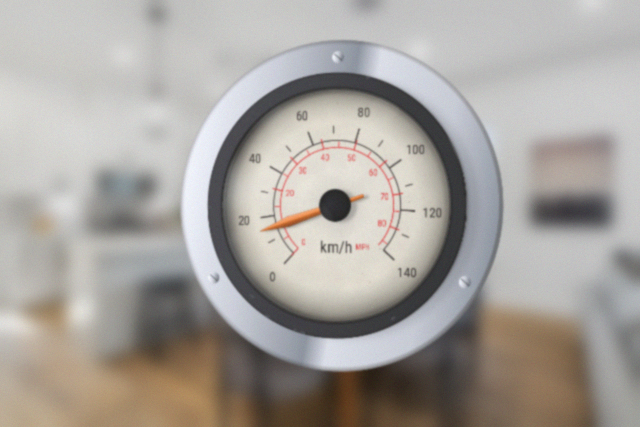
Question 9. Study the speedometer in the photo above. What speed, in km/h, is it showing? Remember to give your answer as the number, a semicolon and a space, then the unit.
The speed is 15; km/h
